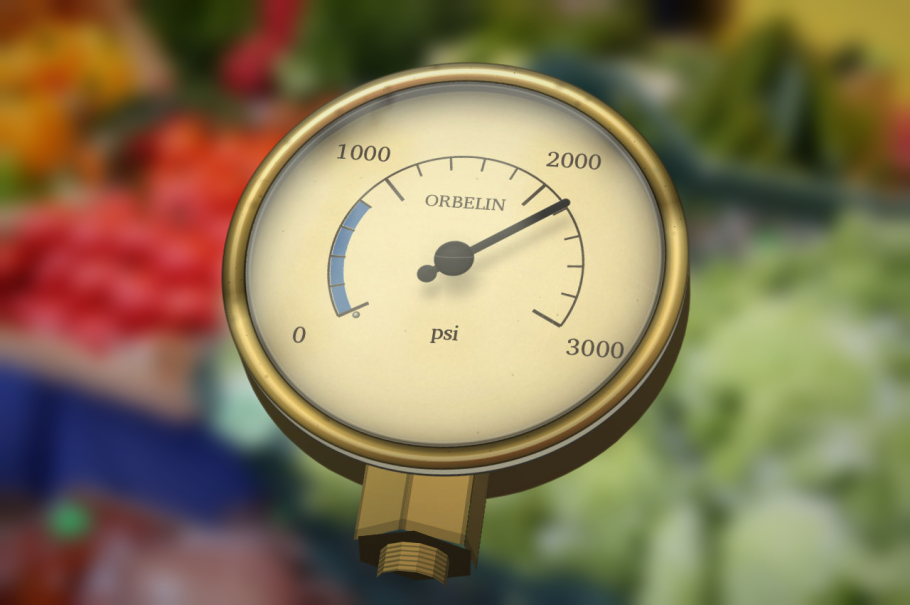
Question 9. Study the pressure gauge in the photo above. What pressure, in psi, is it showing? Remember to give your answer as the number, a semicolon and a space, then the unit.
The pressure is 2200; psi
